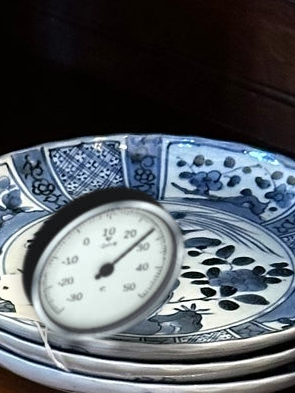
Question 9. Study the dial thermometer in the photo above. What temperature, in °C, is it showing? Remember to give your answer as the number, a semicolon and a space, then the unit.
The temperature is 25; °C
